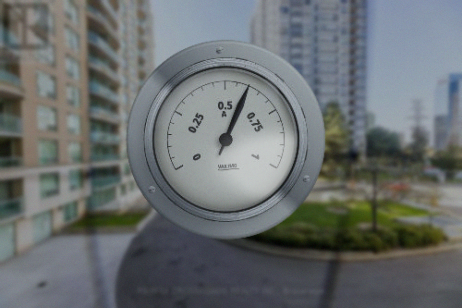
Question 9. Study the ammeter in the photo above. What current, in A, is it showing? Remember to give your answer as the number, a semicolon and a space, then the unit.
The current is 0.6; A
